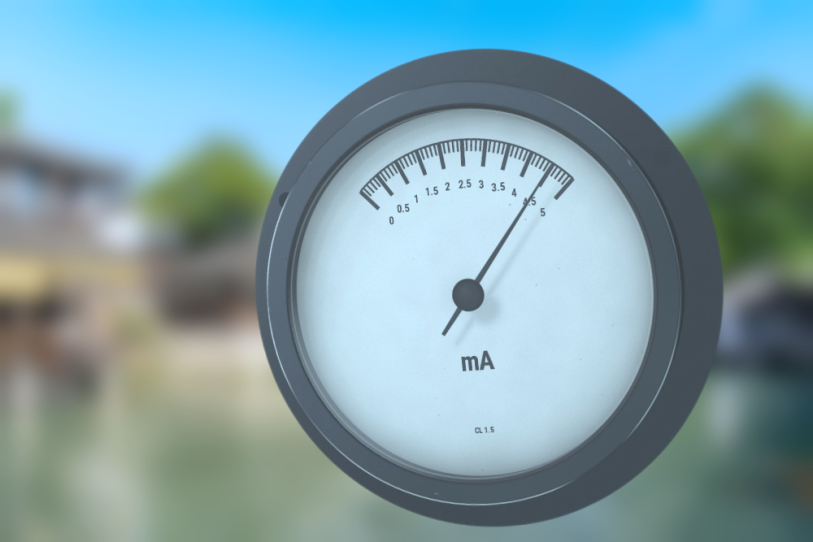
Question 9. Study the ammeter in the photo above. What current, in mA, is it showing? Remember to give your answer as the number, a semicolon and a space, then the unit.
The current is 4.5; mA
